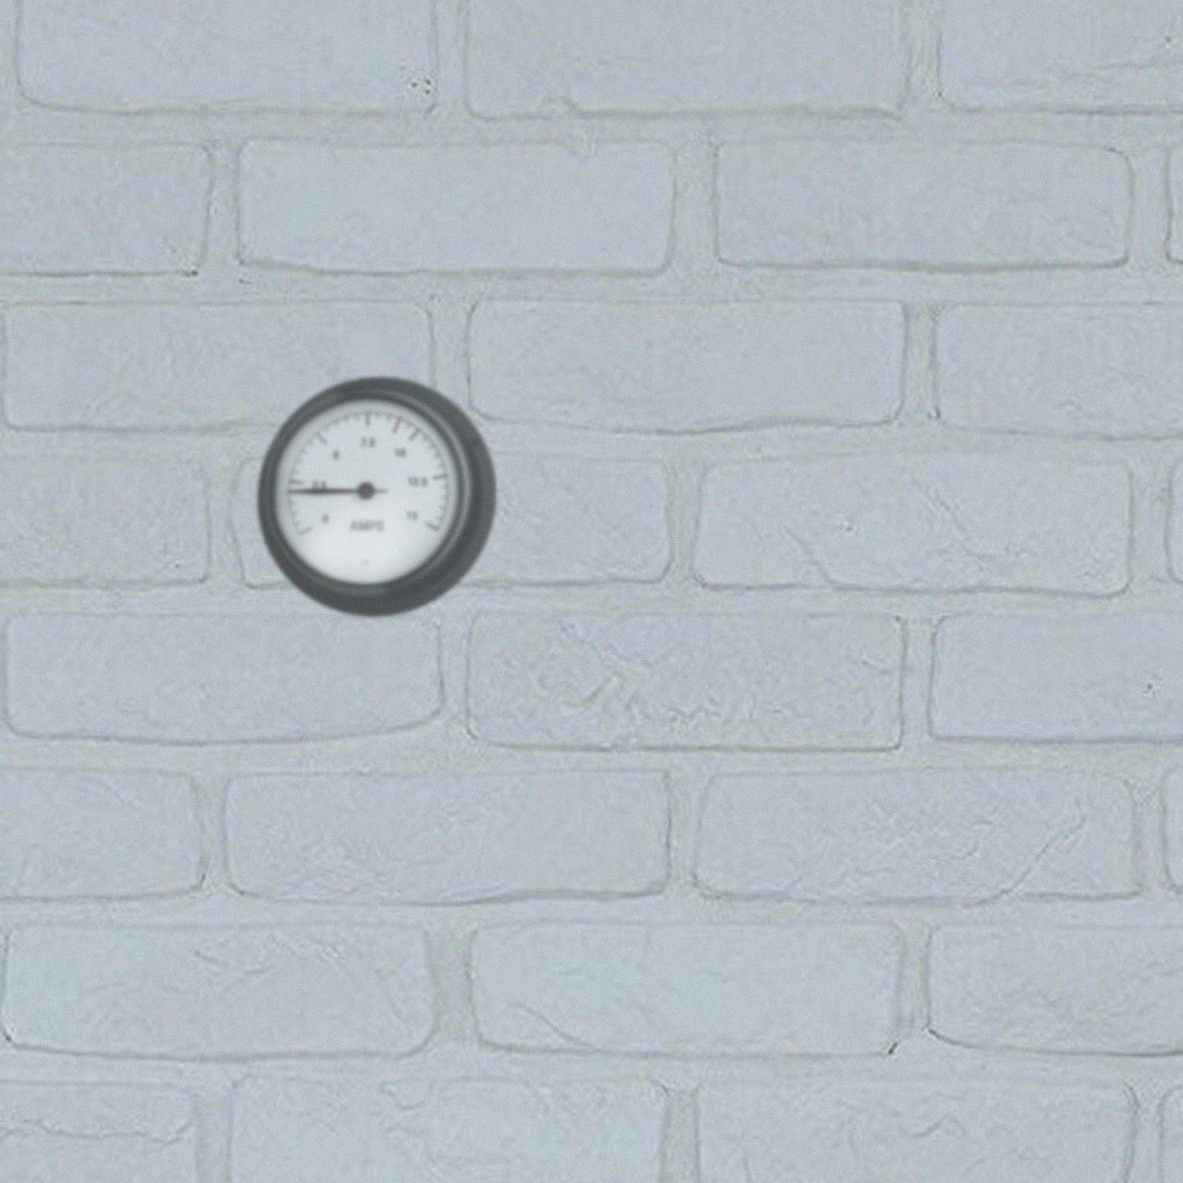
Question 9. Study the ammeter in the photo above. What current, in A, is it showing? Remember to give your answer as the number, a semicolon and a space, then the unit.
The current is 2; A
